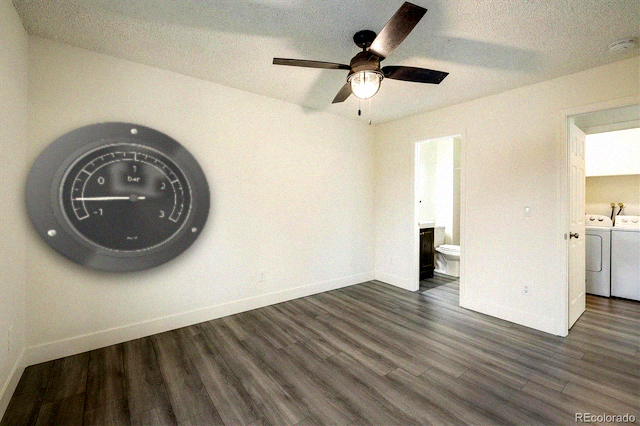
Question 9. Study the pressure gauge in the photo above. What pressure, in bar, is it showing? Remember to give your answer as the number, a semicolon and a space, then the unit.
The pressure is -0.6; bar
